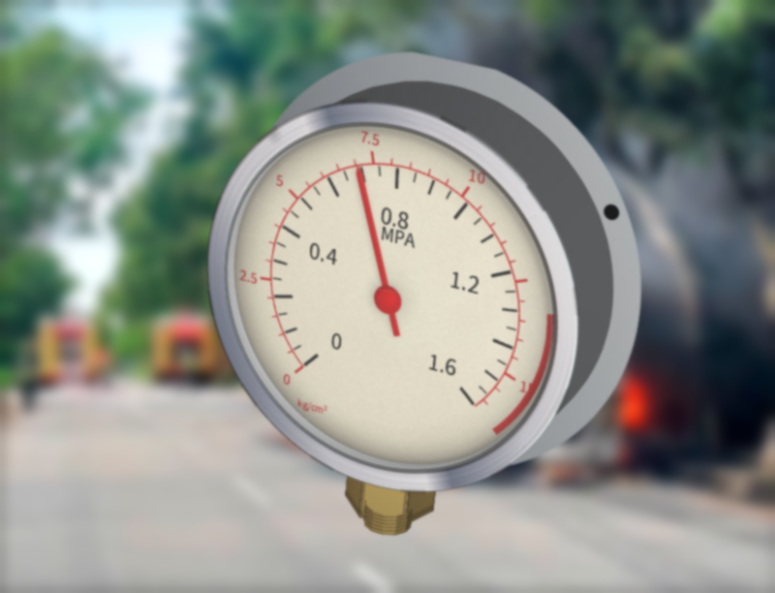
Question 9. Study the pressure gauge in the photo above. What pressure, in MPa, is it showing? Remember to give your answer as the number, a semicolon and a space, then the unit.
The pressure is 0.7; MPa
